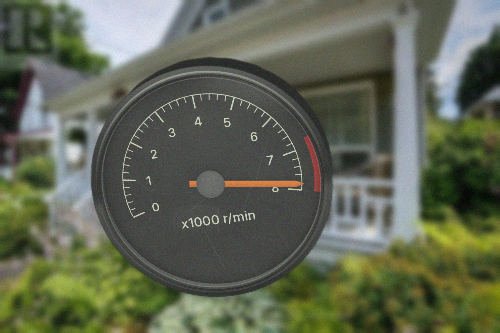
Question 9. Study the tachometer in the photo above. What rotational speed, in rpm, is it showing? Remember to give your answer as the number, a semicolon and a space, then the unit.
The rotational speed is 7800; rpm
